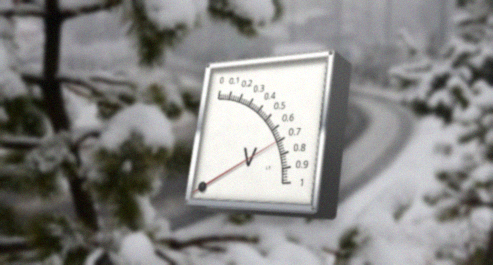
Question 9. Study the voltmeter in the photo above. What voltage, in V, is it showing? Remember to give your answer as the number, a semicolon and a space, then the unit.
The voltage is 0.7; V
